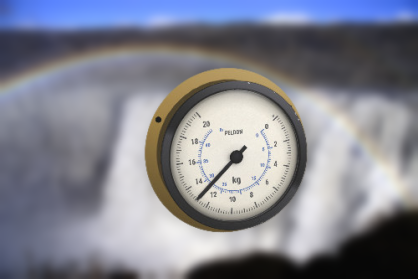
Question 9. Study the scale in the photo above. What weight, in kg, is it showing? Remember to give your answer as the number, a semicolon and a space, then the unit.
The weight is 13; kg
